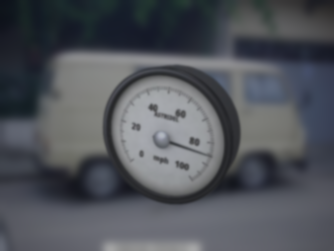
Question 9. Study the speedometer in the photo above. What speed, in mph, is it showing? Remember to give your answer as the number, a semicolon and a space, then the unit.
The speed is 85; mph
